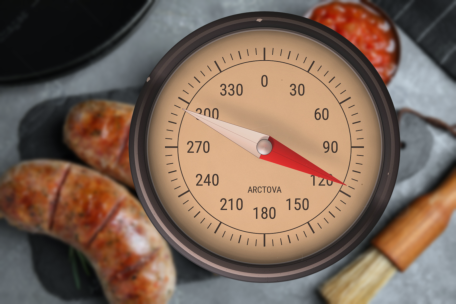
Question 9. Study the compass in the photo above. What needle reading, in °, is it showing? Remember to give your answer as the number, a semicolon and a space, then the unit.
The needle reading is 115; °
